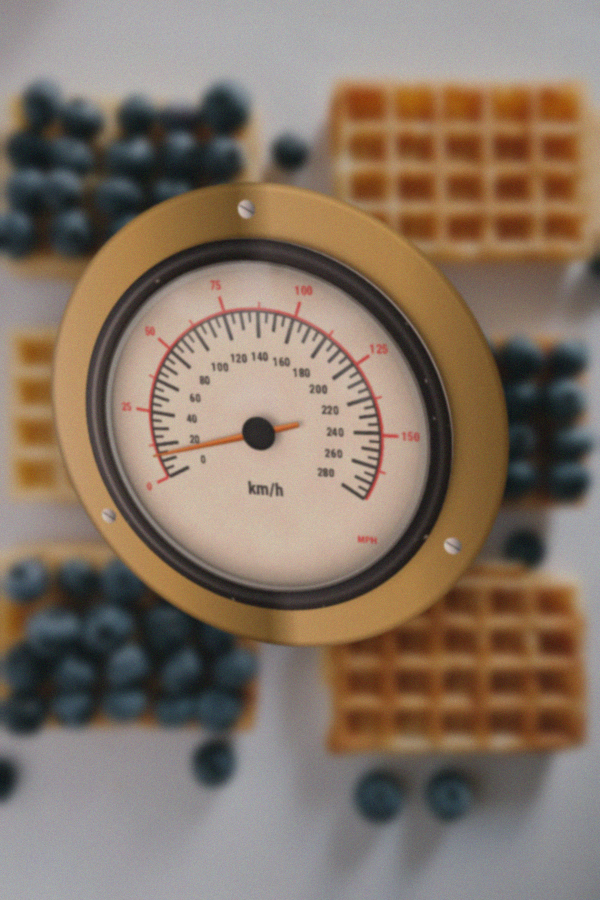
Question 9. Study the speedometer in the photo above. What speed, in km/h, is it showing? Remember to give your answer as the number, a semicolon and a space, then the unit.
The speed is 15; km/h
